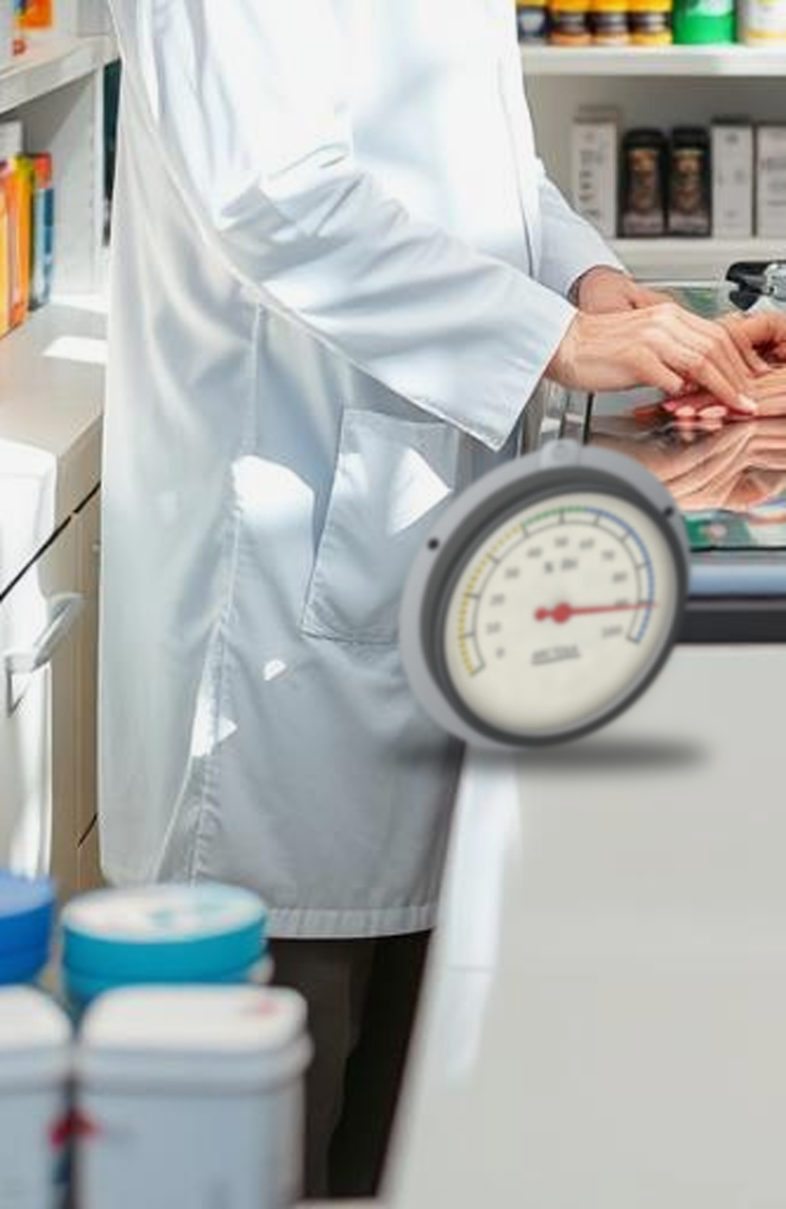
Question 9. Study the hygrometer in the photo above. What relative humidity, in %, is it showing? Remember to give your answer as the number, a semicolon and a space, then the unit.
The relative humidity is 90; %
